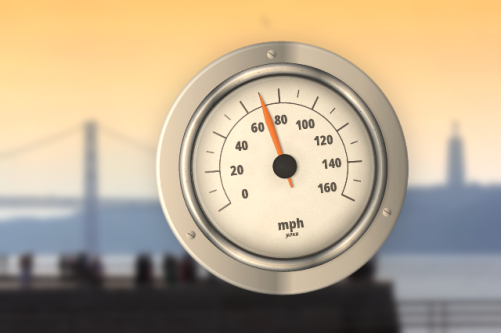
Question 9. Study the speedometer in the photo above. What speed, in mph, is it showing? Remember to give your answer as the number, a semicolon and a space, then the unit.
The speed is 70; mph
